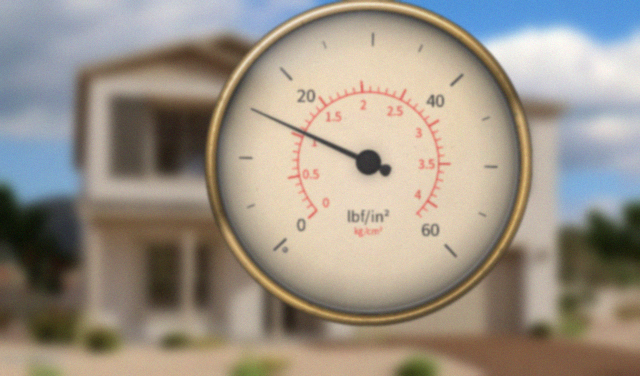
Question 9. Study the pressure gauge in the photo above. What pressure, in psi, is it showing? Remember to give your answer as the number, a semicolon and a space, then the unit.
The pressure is 15; psi
